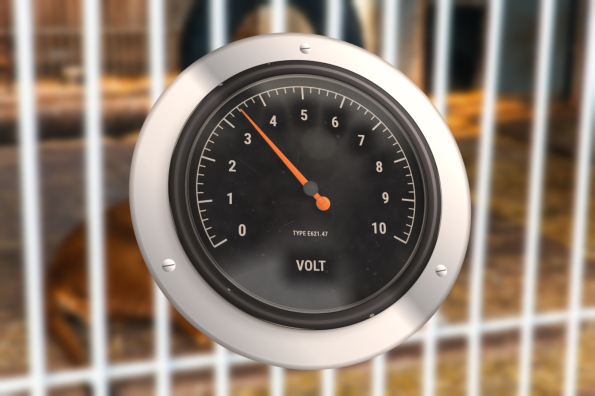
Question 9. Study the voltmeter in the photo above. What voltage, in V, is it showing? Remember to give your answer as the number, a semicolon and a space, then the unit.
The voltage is 3.4; V
